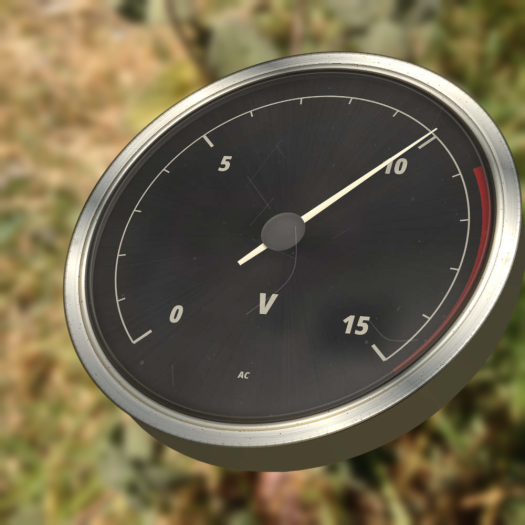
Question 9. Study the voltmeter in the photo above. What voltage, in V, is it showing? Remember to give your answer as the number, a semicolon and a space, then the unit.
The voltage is 10; V
